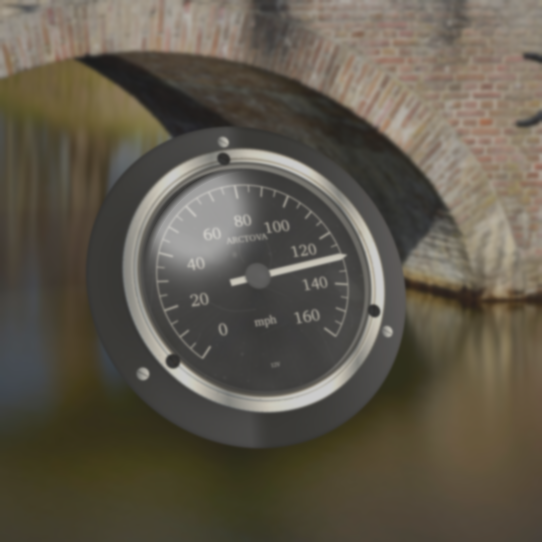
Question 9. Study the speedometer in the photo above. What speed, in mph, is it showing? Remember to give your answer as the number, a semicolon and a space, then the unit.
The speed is 130; mph
